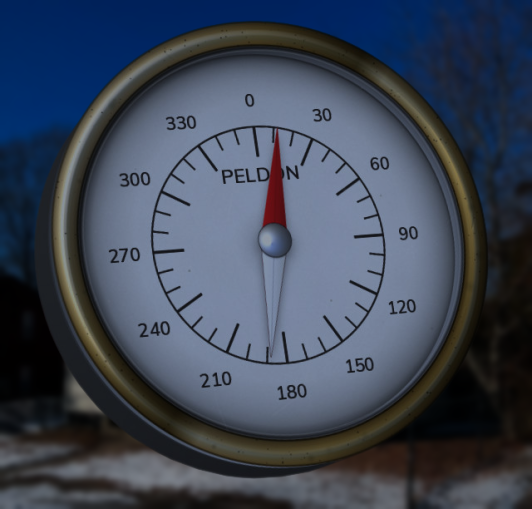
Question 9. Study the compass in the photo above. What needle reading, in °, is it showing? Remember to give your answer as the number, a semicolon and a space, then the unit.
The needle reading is 10; °
